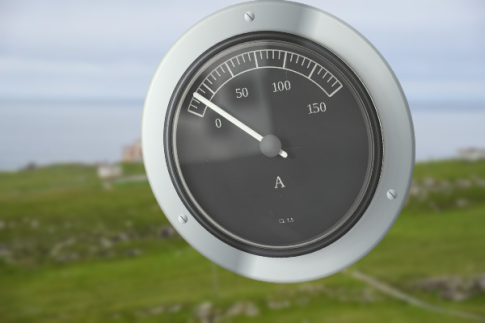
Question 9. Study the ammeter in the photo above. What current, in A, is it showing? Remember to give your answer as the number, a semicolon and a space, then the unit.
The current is 15; A
